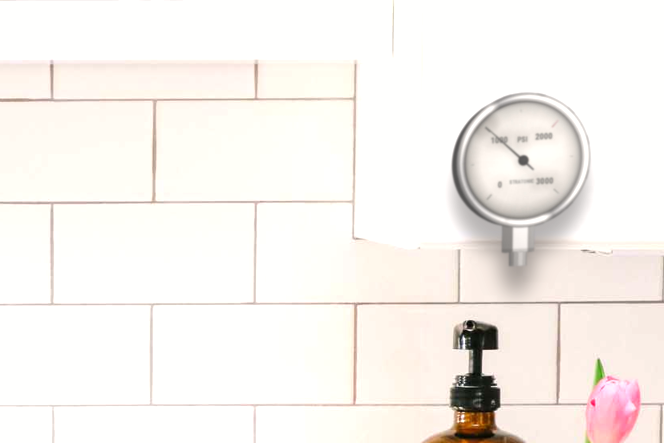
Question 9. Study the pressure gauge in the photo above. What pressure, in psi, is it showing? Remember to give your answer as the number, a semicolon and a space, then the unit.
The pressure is 1000; psi
